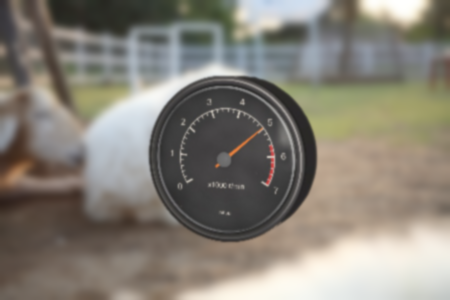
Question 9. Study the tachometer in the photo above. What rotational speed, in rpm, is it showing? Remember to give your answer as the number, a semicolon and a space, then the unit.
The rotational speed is 5000; rpm
